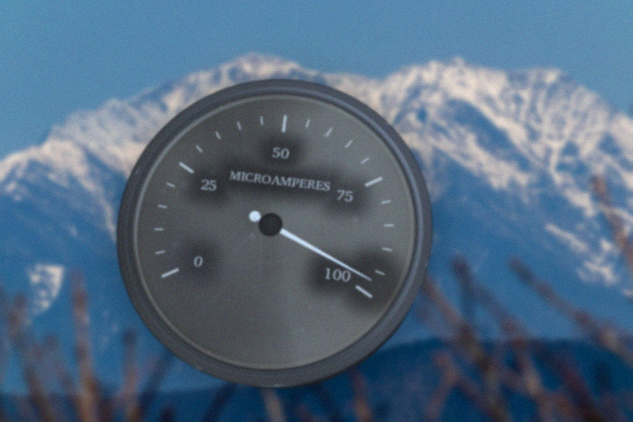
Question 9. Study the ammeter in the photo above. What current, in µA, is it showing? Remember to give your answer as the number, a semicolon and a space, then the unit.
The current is 97.5; µA
